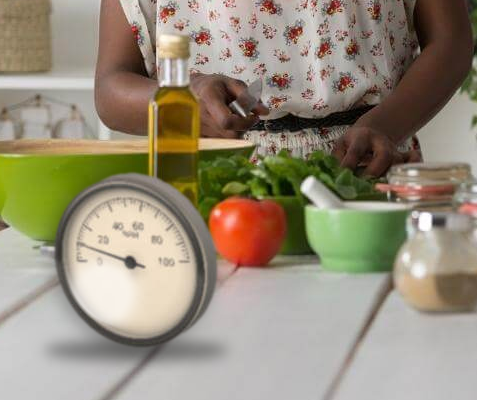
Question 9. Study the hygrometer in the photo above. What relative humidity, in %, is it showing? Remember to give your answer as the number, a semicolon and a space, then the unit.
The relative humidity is 10; %
